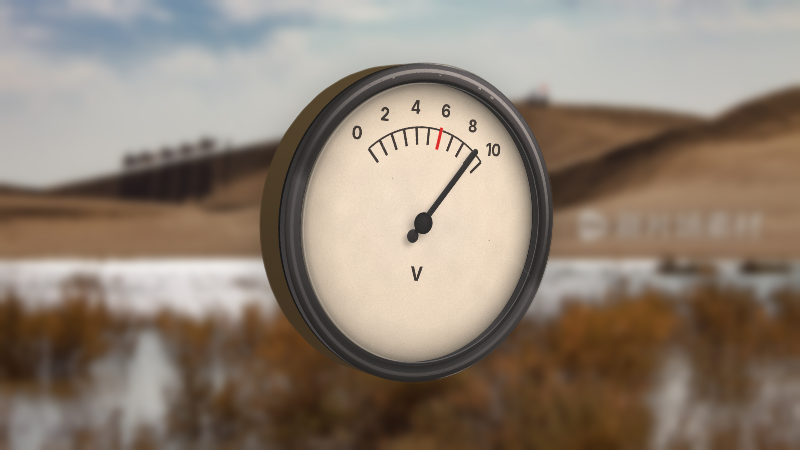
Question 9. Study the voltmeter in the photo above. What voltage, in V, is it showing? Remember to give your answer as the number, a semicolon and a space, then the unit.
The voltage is 9; V
